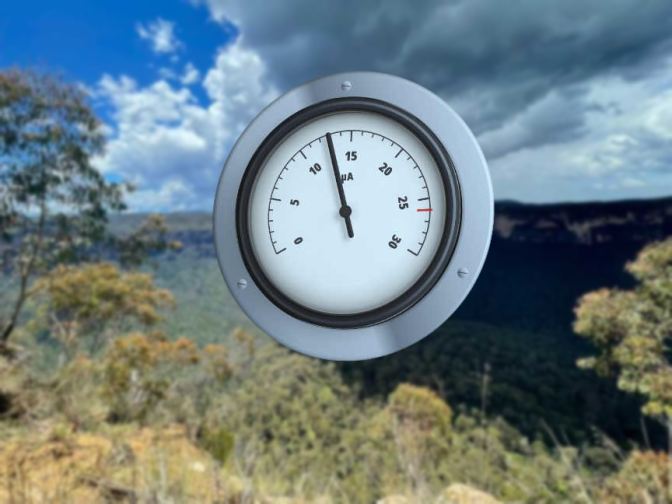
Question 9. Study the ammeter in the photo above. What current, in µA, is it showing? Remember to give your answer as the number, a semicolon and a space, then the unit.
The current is 13; µA
